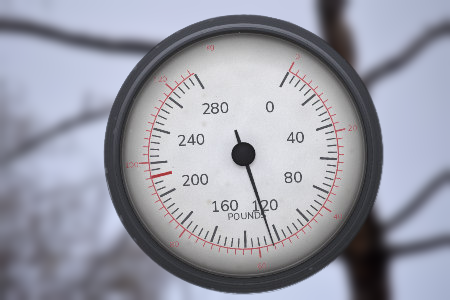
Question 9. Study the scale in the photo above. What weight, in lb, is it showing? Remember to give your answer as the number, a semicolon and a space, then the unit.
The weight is 124; lb
